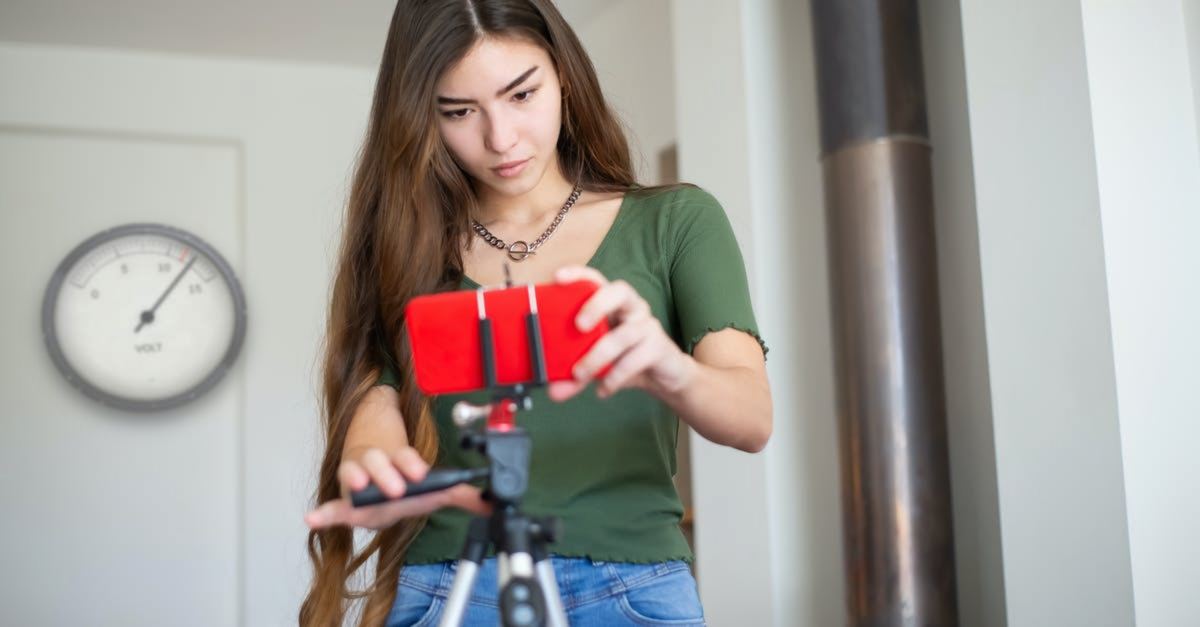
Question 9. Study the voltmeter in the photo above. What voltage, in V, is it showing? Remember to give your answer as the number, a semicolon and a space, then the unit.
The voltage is 12.5; V
